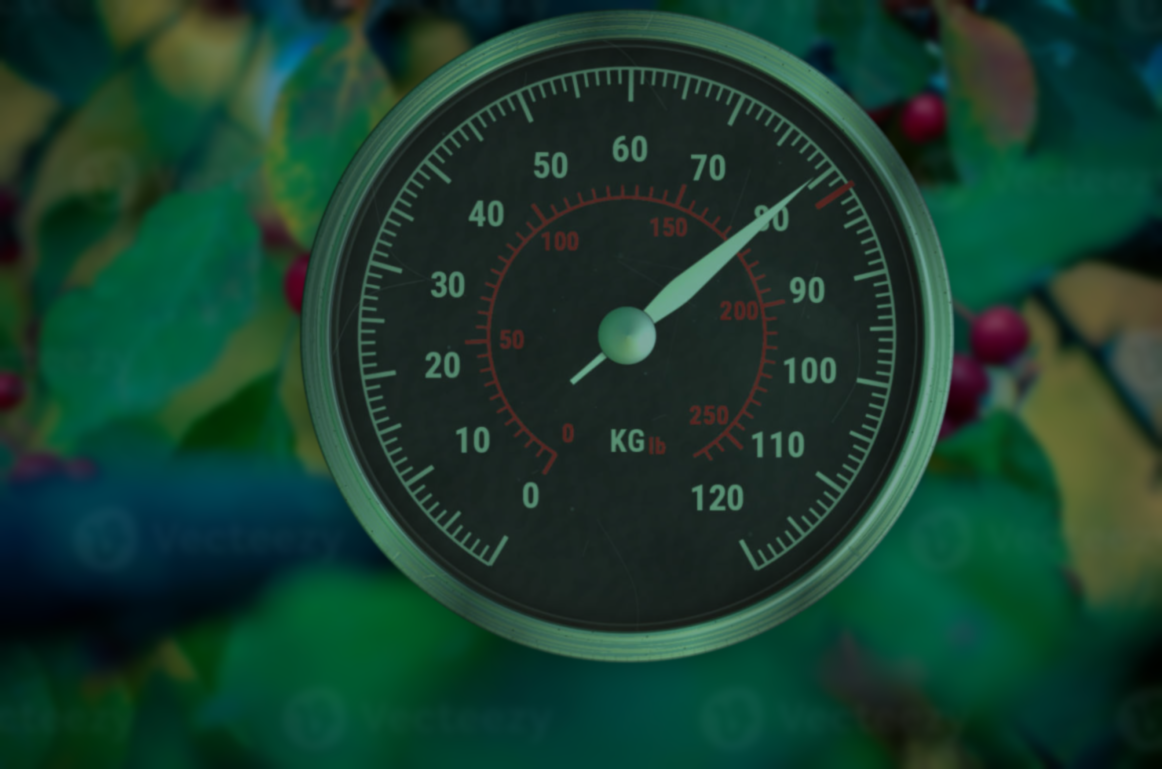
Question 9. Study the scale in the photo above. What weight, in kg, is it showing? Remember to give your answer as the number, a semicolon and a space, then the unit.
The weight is 79.5; kg
